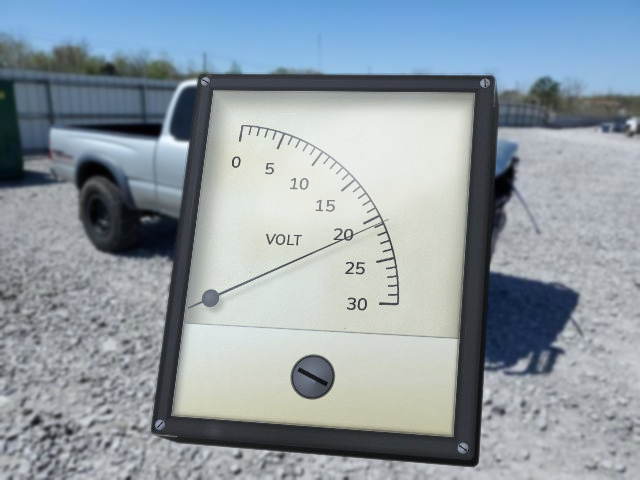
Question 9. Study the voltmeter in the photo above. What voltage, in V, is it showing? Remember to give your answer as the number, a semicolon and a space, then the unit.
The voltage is 21; V
